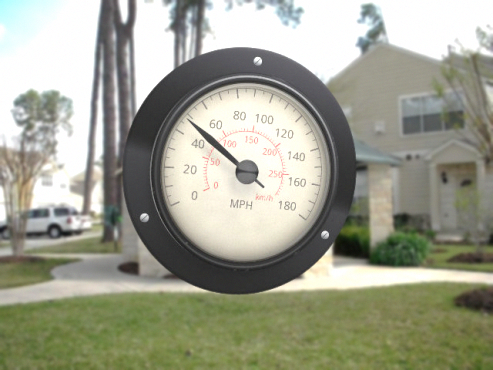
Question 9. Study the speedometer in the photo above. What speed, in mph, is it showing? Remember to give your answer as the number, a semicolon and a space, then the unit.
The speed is 47.5; mph
